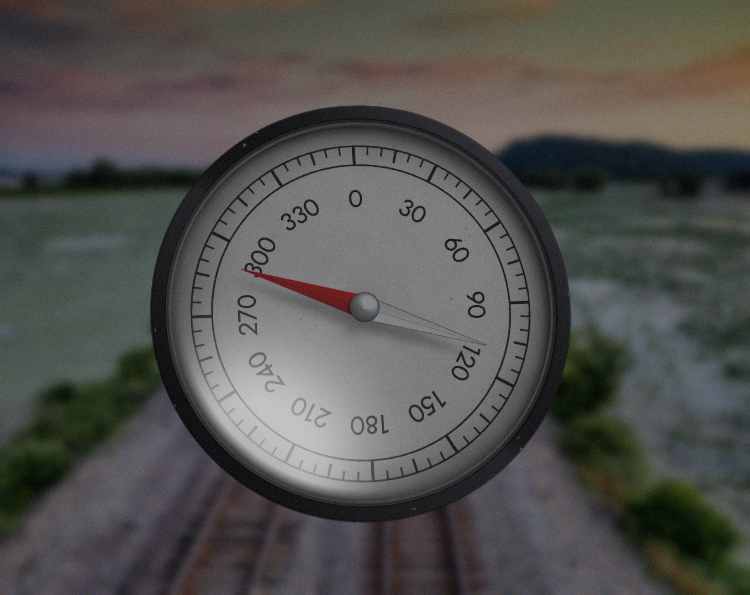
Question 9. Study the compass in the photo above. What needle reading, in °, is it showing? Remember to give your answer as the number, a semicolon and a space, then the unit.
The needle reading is 290; °
